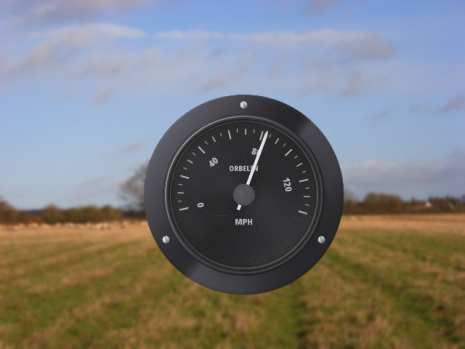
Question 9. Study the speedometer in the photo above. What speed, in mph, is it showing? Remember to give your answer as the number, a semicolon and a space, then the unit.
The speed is 82.5; mph
